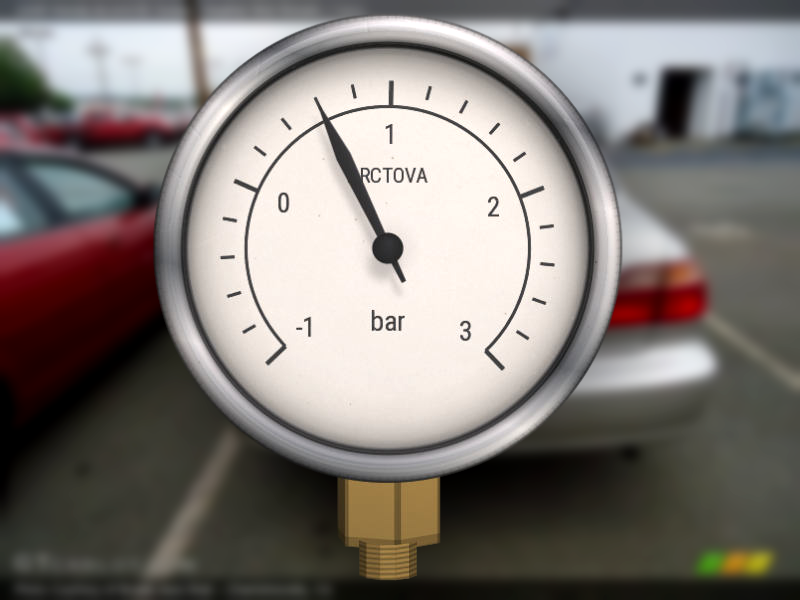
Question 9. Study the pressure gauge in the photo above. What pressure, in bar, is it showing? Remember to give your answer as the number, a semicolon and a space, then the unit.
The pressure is 0.6; bar
